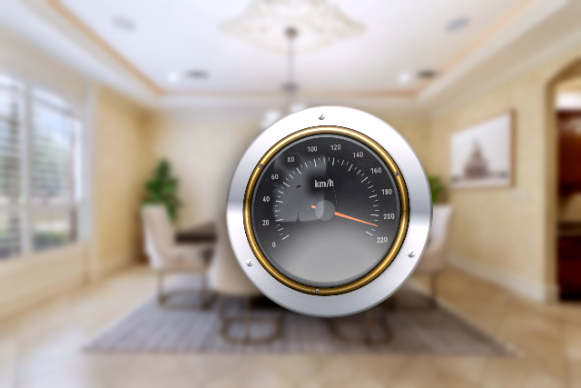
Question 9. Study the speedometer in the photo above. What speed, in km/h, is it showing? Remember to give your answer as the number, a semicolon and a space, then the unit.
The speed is 210; km/h
